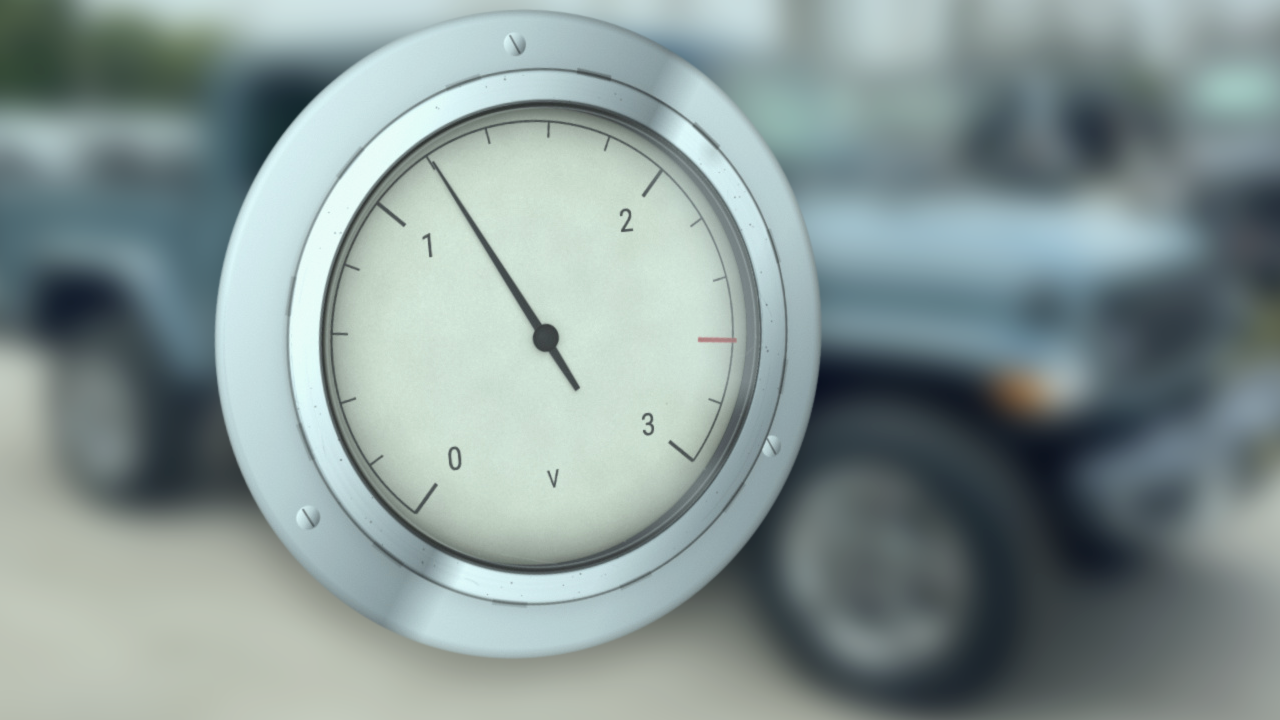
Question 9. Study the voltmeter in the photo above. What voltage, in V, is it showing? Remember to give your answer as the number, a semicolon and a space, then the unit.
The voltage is 1.2; V
